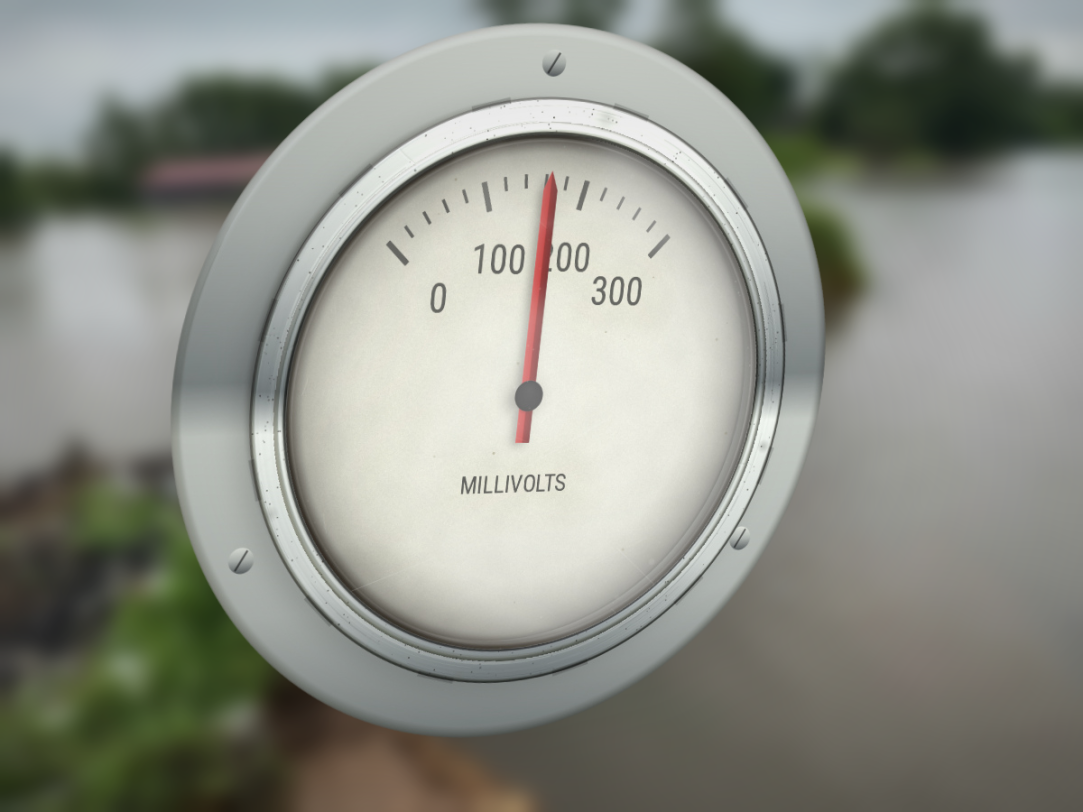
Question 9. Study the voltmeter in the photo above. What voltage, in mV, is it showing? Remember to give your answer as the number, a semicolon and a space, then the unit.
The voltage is 160; mV
